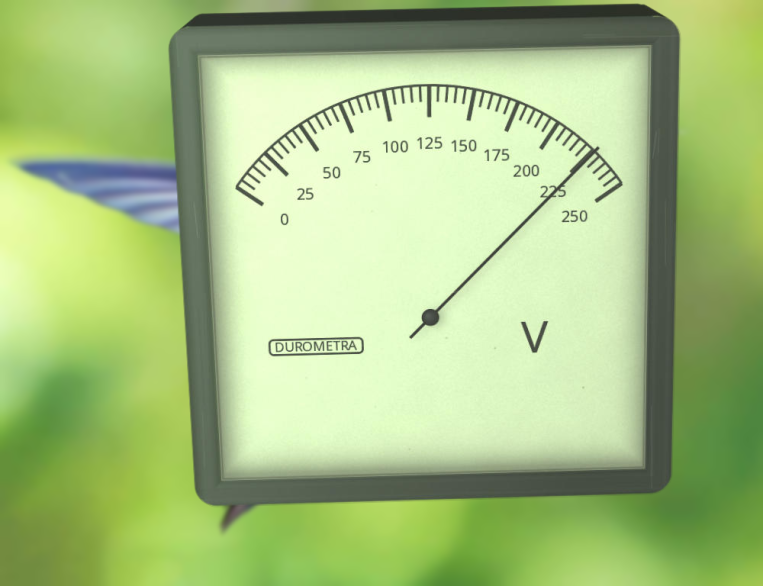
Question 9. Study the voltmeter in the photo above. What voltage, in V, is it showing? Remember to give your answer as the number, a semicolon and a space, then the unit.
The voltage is 225; V
